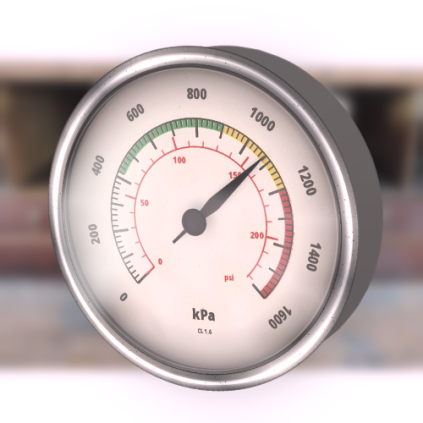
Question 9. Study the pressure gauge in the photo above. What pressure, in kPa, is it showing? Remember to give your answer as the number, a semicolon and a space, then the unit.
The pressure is 1080; kPa
